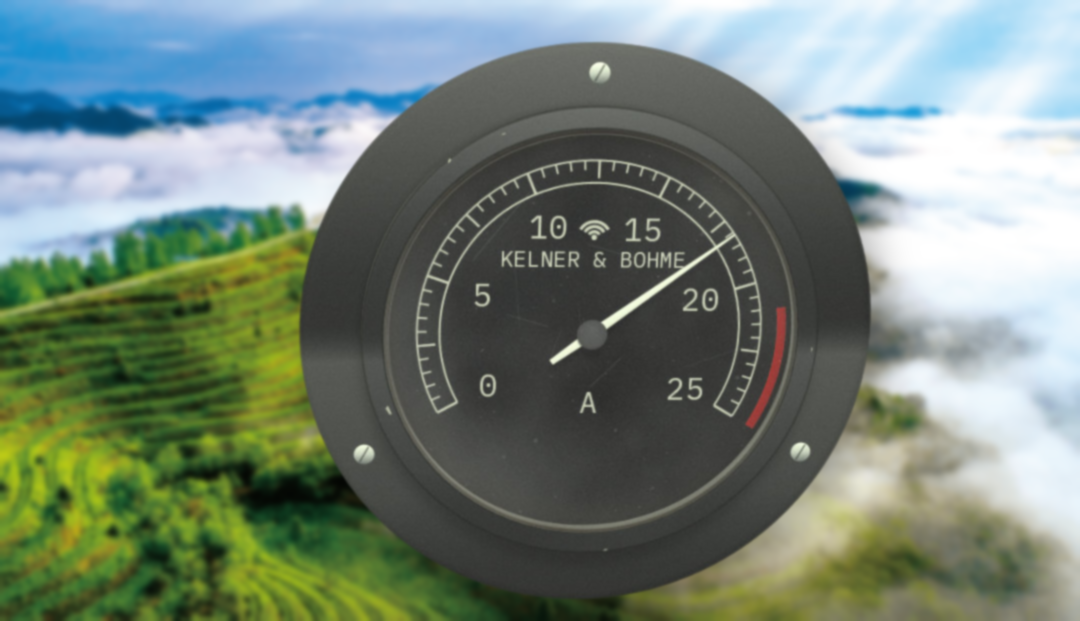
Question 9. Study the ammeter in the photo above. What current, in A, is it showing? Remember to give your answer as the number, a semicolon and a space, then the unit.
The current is 18; A
